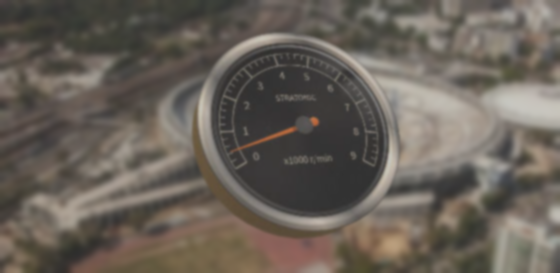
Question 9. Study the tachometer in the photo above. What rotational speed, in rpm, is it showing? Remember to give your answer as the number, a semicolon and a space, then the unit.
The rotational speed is 400; rpm
